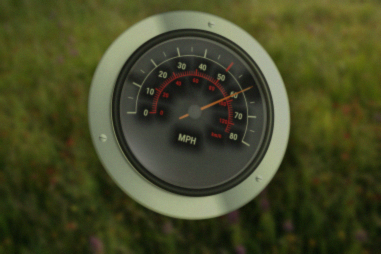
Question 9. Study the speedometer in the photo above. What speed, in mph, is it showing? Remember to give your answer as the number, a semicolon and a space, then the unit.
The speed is 60; mph
